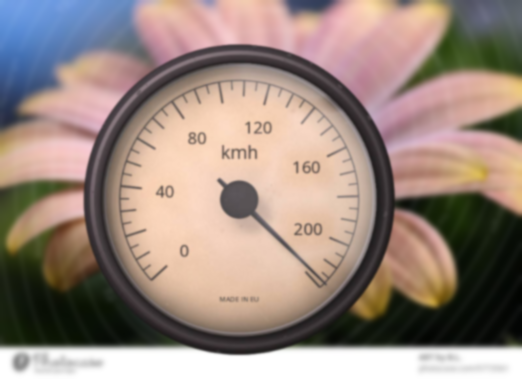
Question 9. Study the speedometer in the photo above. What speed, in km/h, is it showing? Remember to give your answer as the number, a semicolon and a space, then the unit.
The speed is 217.5; km/h
